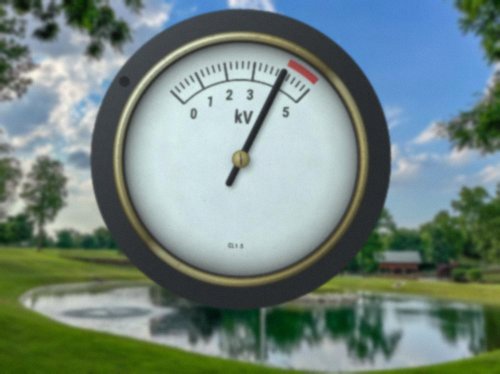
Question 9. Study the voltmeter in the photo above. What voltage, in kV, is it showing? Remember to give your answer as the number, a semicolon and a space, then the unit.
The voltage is 4; kV
